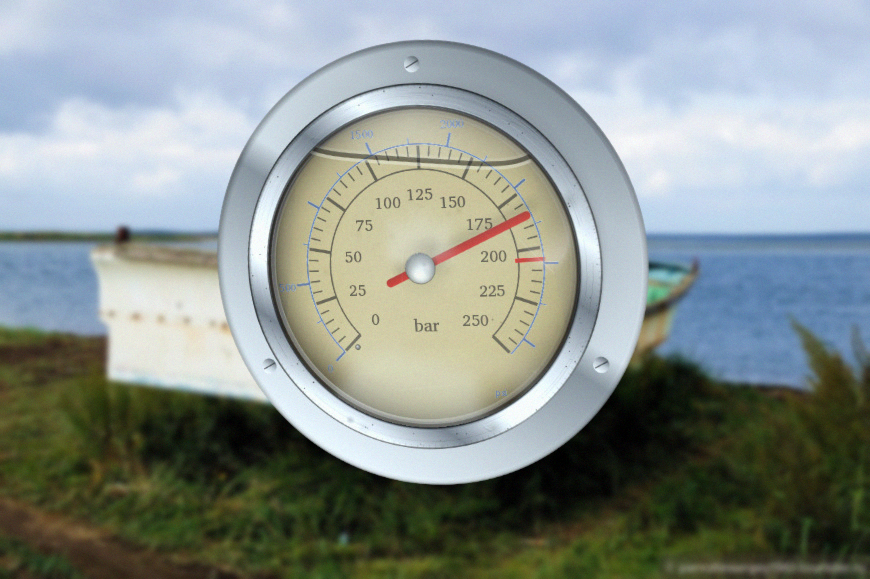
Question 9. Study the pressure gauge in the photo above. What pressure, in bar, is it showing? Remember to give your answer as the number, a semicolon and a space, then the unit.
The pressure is 185; bar
